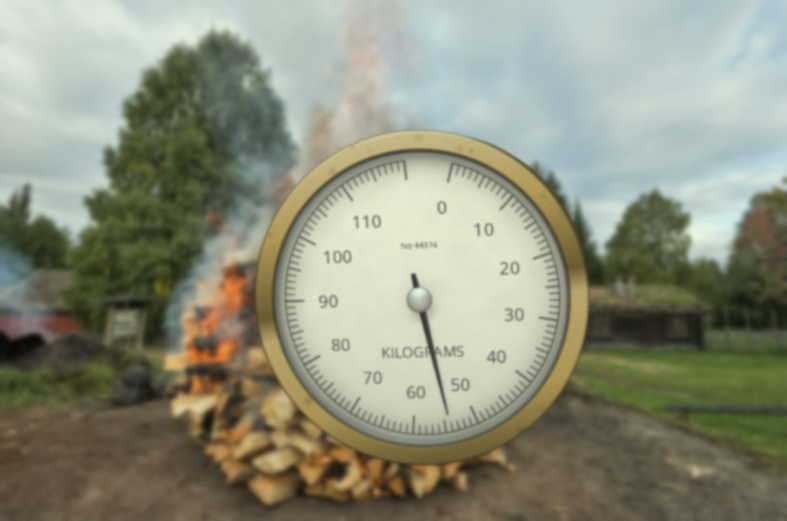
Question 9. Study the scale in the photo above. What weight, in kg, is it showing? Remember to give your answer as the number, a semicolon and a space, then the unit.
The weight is 54; kg
